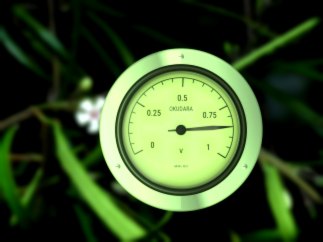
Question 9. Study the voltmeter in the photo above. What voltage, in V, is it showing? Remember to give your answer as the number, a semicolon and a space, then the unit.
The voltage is 0.85; V
